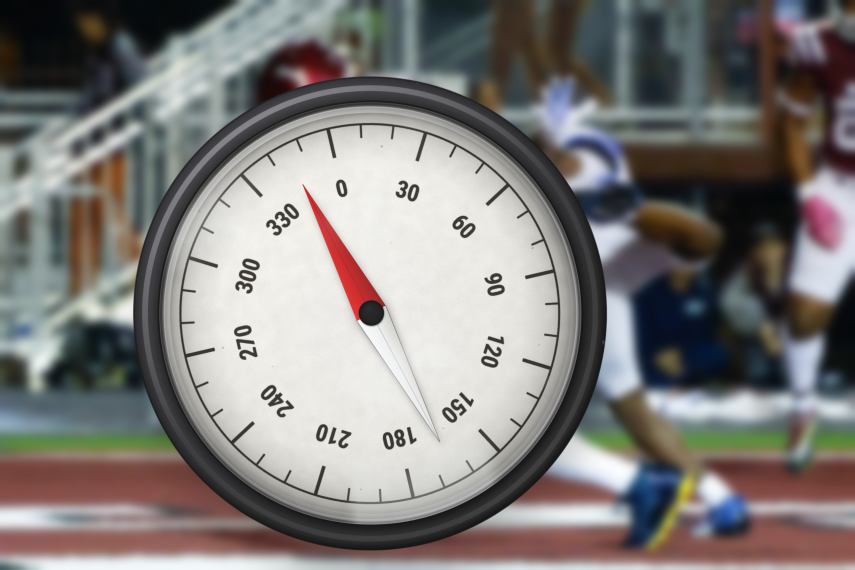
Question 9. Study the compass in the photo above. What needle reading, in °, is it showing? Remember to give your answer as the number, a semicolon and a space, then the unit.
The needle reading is 345; °
